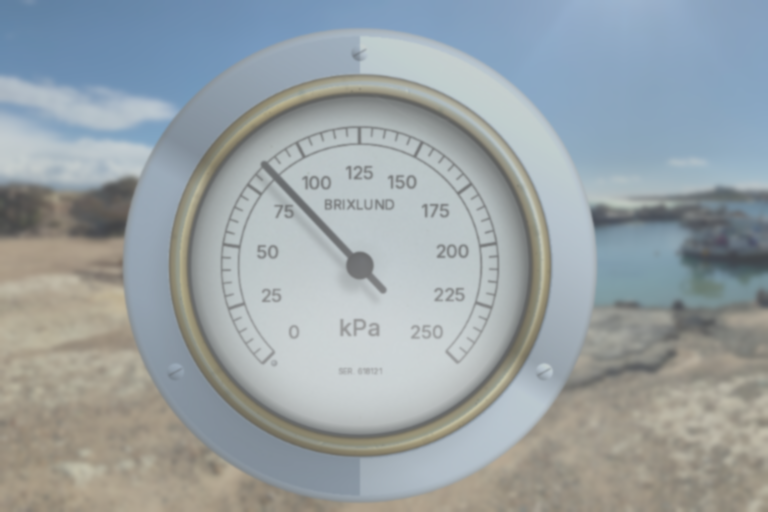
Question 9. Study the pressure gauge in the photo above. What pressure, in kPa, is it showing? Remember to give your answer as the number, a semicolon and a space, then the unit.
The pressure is 85; kPa
